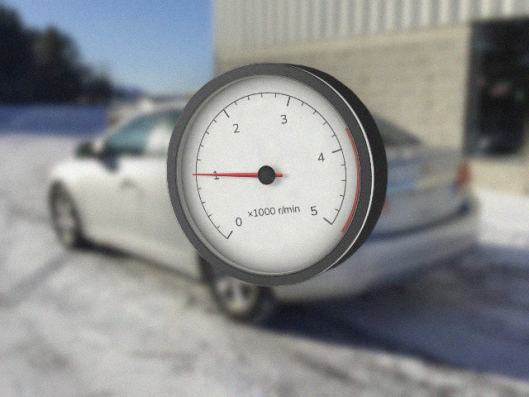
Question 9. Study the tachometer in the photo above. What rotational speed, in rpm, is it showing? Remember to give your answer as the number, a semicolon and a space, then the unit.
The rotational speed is 1000; rpm
